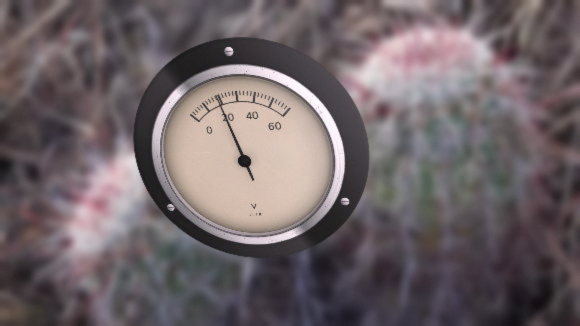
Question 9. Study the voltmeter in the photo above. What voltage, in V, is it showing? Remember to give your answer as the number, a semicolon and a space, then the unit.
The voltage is 20; V
